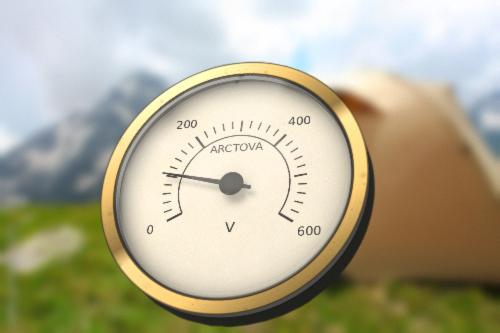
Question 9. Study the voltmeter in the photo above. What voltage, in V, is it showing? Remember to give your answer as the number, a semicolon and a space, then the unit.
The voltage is 100; V
